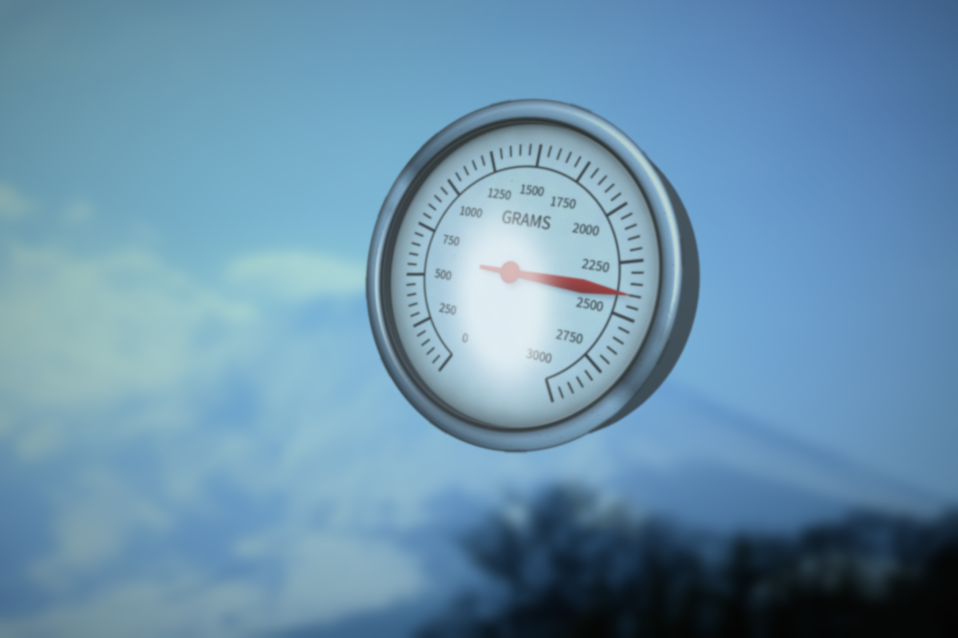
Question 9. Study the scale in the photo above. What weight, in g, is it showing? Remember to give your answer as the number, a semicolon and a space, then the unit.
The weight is 2400; g
